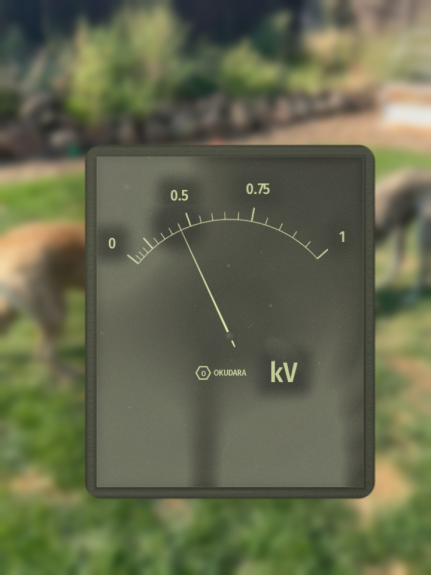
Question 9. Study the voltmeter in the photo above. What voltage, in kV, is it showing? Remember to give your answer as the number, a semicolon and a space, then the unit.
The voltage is 0.45; kV
